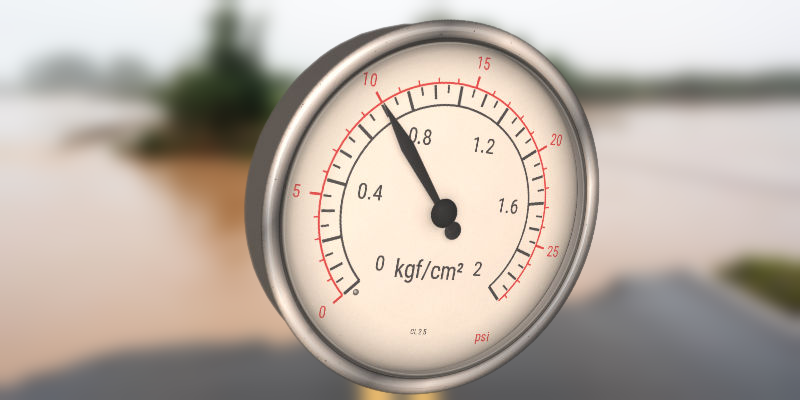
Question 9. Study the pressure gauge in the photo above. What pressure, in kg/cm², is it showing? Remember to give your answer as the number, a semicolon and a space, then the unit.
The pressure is 0.7; kg/cm²
